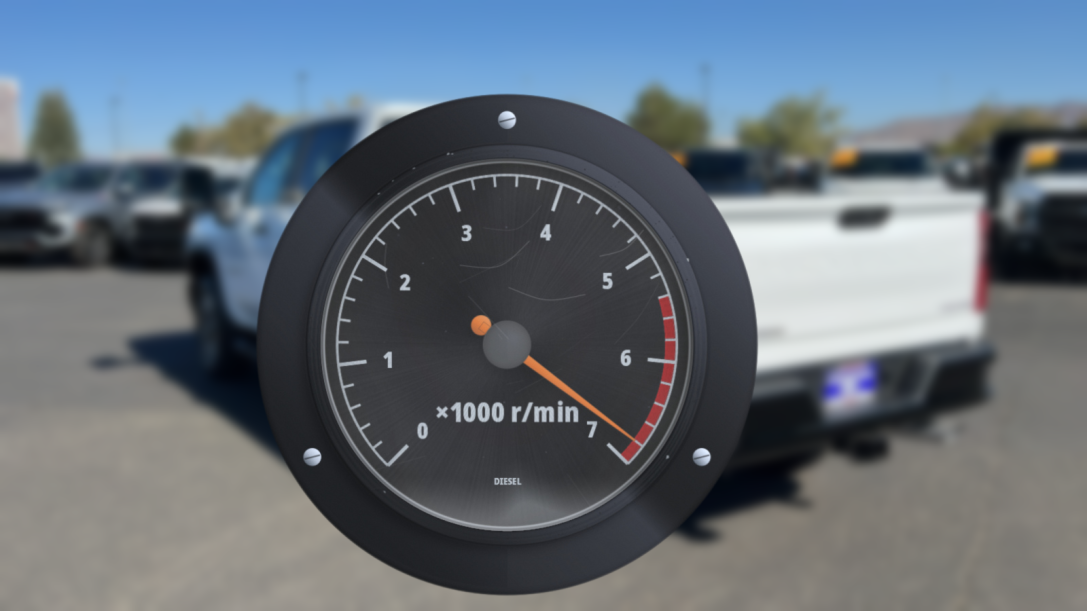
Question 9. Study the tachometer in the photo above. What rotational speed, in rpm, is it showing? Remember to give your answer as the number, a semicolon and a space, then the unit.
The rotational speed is 6800; rpm
